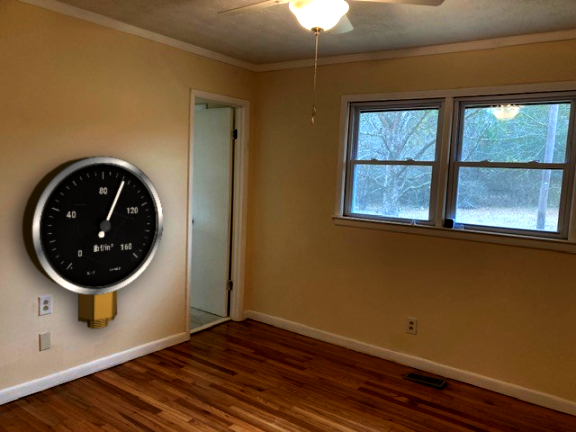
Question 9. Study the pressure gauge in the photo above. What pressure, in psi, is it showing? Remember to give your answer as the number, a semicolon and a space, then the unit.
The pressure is 95; psi
